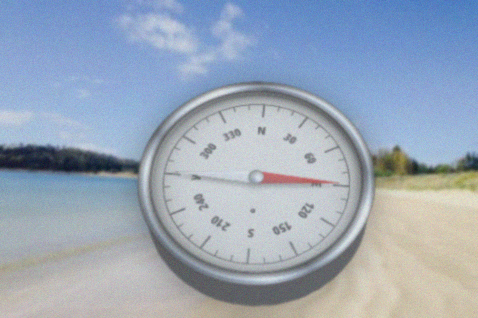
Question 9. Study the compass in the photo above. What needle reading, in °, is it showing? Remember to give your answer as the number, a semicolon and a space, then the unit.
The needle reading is 90; °
